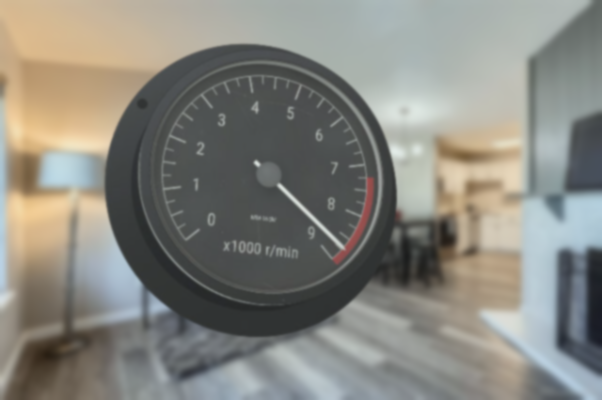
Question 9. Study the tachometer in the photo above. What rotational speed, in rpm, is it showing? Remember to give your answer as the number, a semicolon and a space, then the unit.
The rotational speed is 8750; rpm
